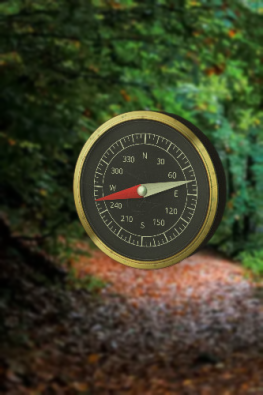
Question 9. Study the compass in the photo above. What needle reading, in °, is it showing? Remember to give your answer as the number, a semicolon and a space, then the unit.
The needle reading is 255; °
